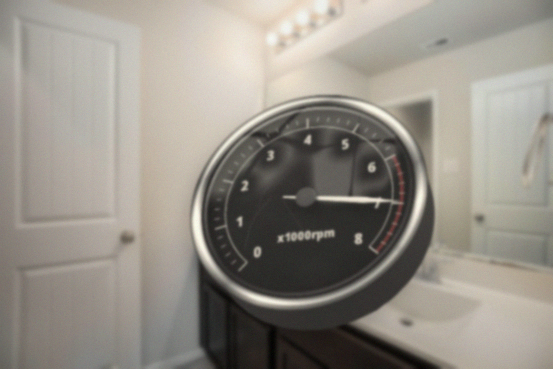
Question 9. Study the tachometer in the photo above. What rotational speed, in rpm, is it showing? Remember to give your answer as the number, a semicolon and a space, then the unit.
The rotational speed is 7000; rpm
